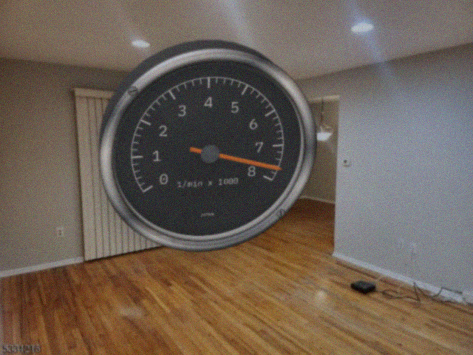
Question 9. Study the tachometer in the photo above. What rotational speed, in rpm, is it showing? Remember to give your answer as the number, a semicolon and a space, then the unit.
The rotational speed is 7600; rpm
